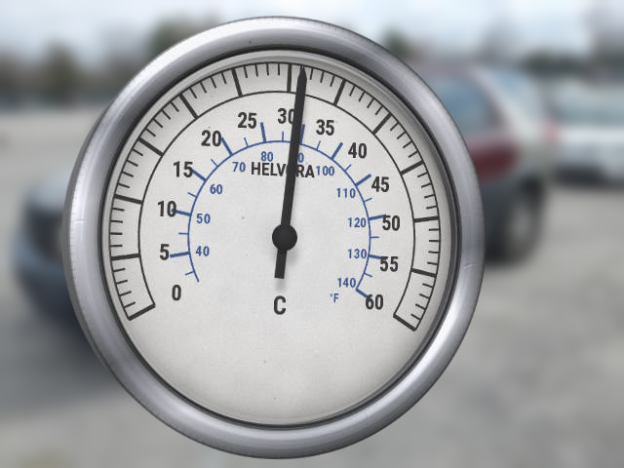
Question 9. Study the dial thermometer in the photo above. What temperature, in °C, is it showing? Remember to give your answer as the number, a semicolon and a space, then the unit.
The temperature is 31; °C
